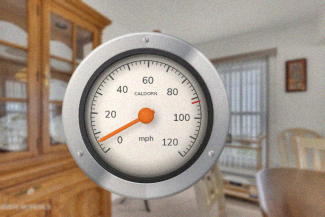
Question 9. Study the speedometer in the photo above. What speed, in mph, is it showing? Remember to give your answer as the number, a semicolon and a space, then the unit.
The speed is 6; mph
